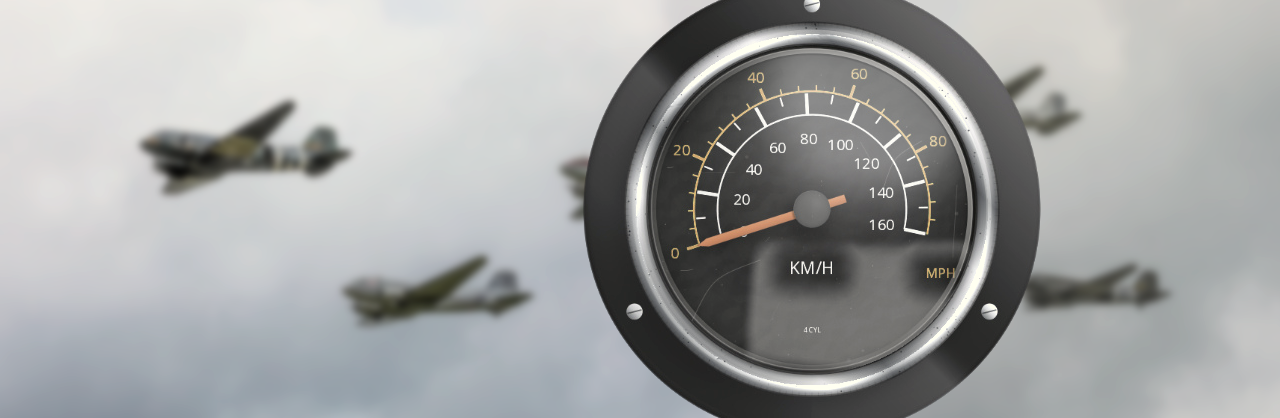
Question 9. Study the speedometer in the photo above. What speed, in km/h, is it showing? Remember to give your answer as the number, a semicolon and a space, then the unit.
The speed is 0; km/h
